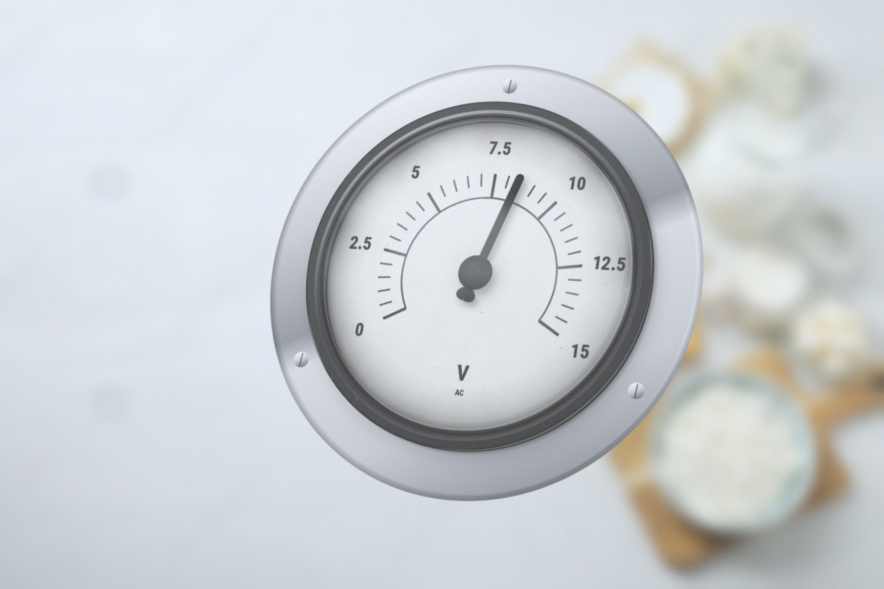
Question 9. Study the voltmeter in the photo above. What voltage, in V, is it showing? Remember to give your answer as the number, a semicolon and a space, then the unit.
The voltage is 8.5; V
